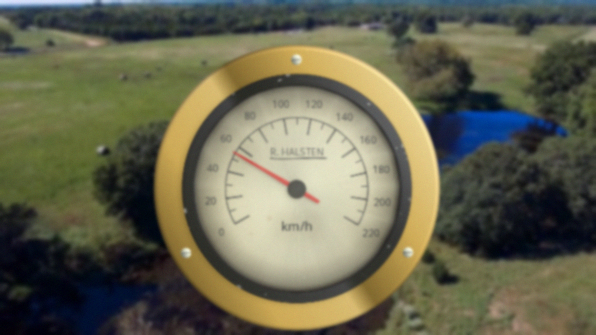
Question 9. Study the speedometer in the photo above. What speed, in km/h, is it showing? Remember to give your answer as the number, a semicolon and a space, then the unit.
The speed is 55; km/h
